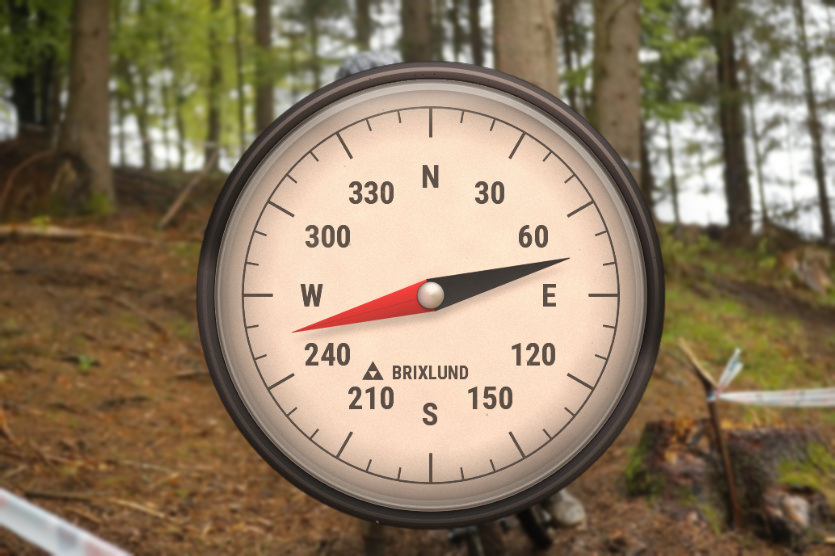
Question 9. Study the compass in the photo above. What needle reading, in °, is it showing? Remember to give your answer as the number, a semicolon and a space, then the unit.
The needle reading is 255; °
